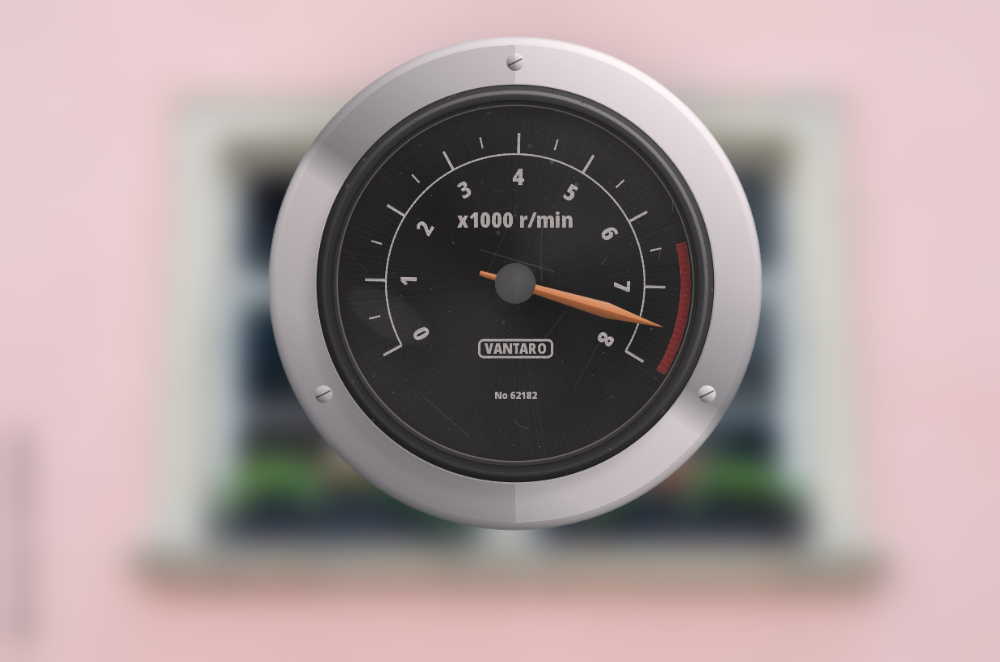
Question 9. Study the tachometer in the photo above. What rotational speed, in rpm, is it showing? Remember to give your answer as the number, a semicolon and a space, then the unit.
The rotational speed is 7500; rpm
